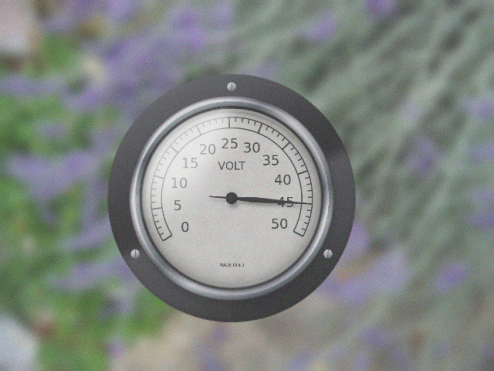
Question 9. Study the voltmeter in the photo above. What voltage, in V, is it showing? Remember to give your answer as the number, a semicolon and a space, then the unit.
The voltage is 45; V
